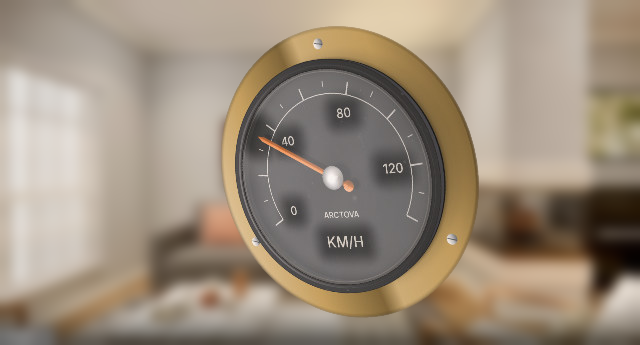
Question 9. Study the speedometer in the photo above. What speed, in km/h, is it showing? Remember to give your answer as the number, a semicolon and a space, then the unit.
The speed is 35; km/h
